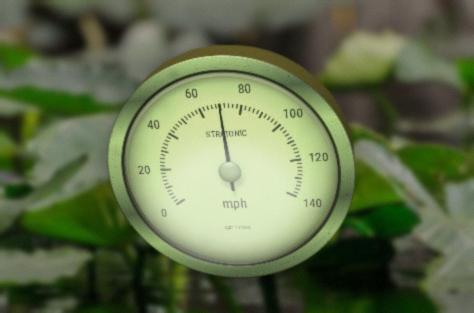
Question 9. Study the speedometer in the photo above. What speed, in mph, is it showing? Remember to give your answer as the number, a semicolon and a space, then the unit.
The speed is 70; mph
